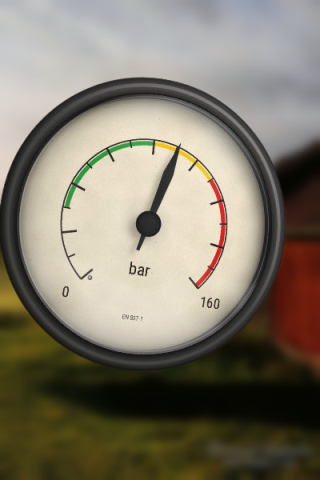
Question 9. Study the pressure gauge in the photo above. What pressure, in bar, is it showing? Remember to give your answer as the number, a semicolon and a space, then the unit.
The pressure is 90; bar
